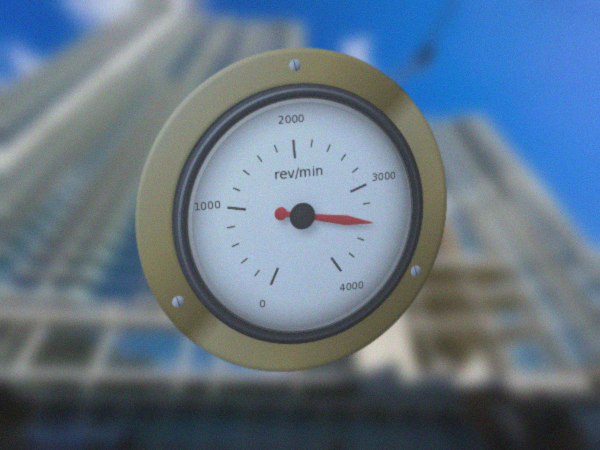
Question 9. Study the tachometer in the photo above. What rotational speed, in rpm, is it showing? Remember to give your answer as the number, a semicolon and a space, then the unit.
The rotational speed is 3400; rpm
